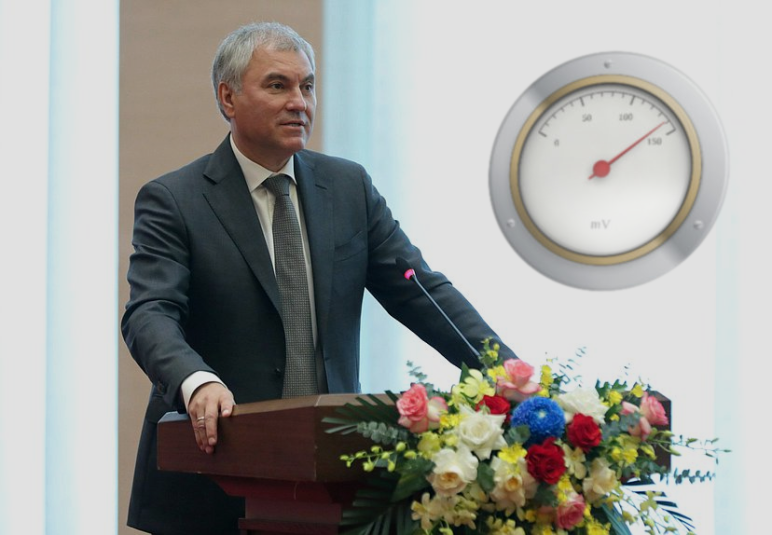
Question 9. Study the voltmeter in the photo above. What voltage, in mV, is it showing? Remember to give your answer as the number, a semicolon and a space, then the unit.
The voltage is 140; mV
